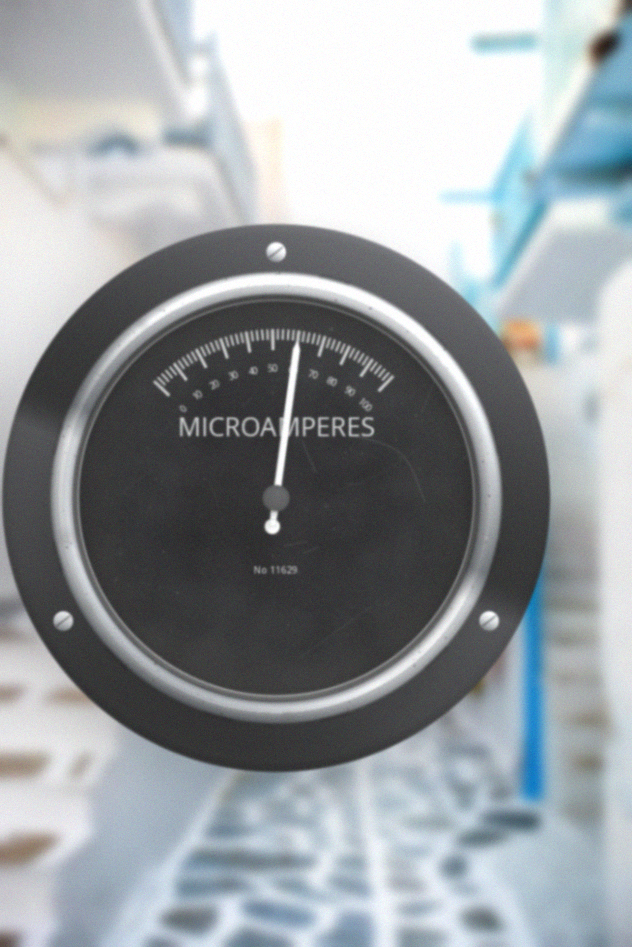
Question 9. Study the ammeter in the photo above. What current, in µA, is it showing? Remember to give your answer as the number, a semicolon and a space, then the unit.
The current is 60; µA
